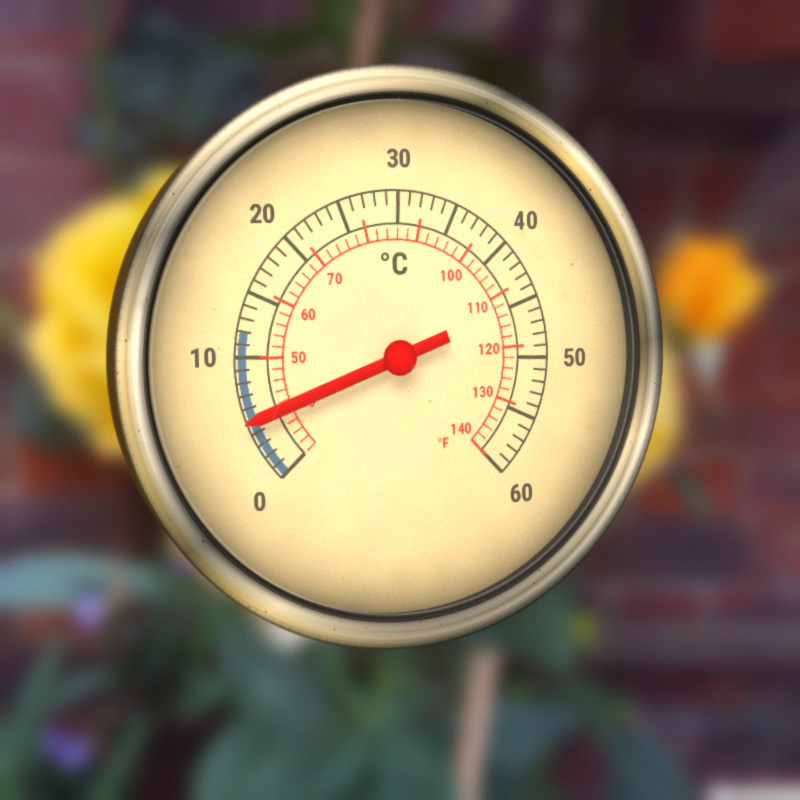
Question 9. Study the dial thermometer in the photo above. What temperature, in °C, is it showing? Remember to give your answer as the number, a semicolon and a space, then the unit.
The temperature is 5; °C
